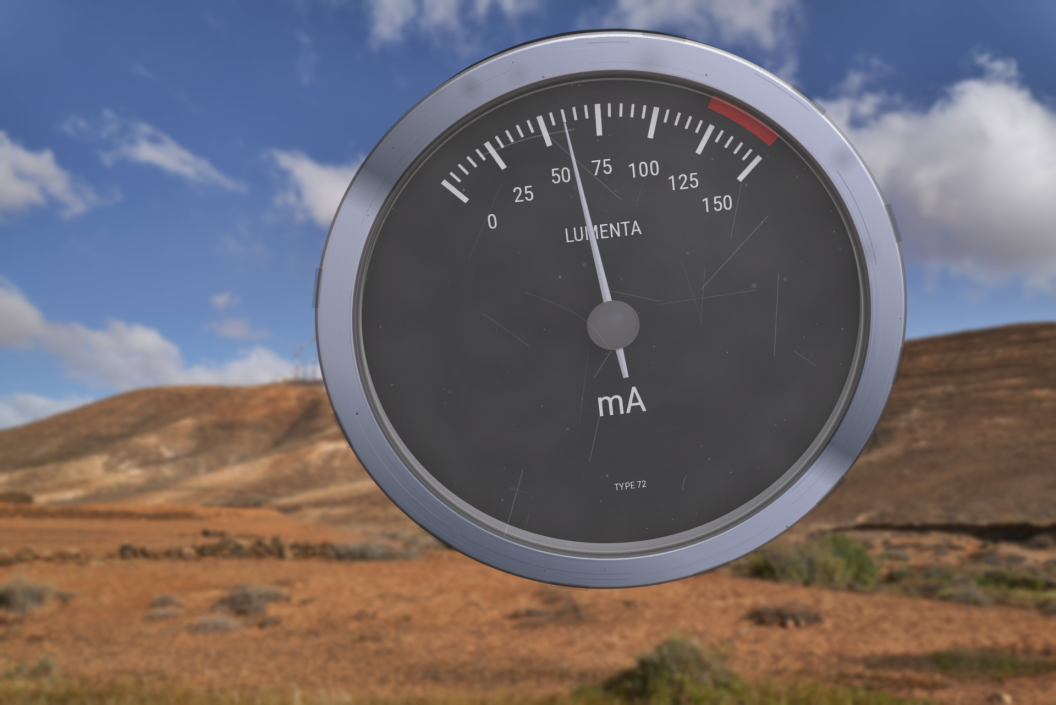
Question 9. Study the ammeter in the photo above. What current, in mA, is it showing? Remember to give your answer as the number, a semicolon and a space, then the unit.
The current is 60; mA
